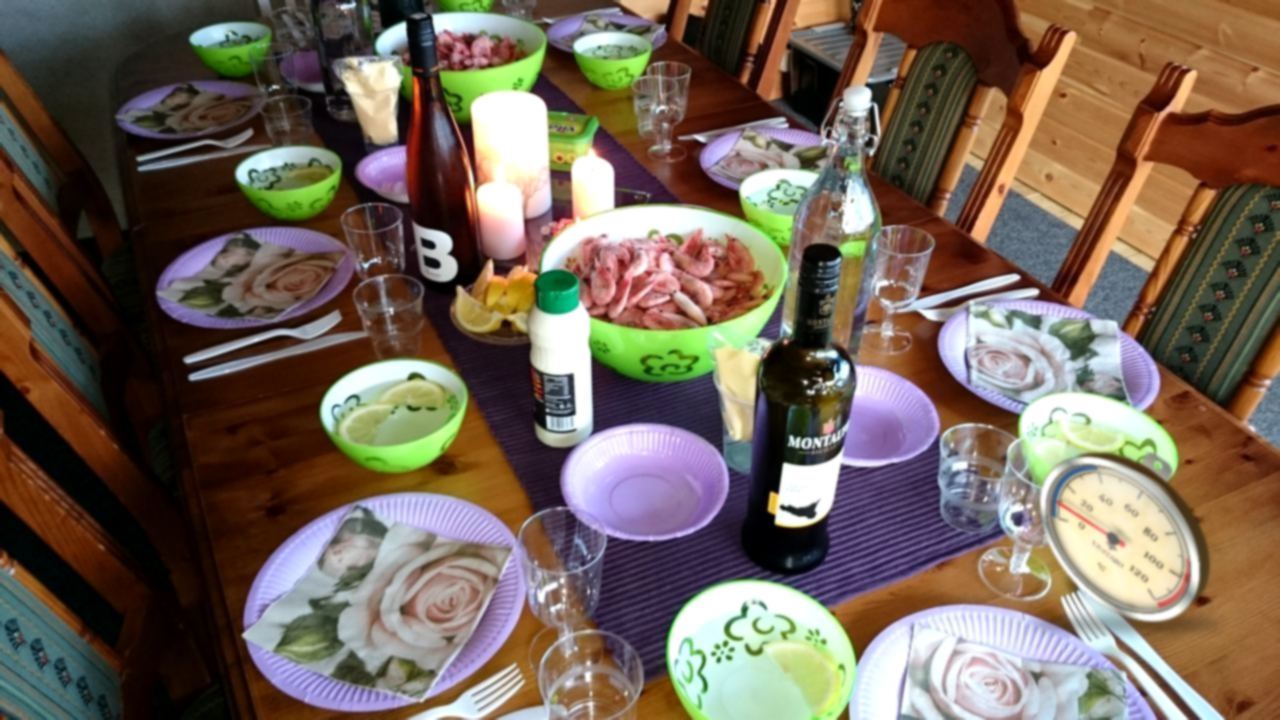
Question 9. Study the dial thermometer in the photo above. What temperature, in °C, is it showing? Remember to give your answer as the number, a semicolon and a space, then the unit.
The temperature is 10; °C
